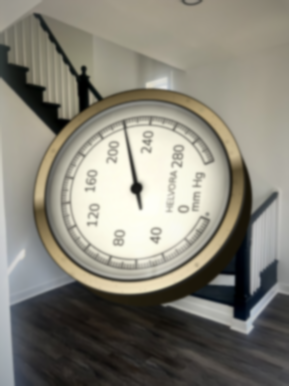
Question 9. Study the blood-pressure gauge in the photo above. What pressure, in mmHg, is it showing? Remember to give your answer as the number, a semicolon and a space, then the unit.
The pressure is 220; mmHg
